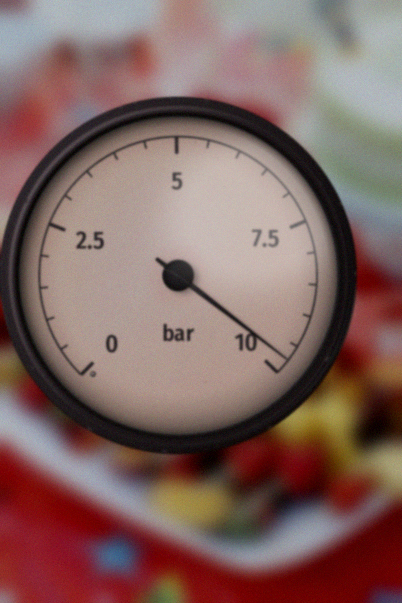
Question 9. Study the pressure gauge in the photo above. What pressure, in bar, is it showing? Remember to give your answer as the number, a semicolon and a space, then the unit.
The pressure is 9.75; bar
